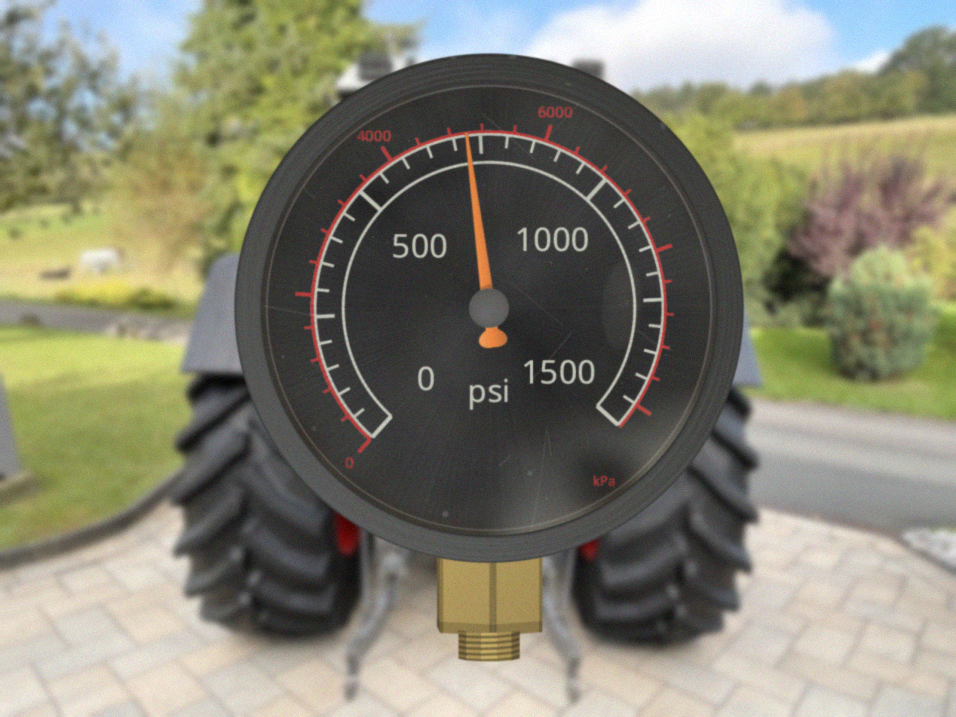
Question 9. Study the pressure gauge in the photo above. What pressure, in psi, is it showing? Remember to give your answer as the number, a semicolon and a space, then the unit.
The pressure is 725; psi
